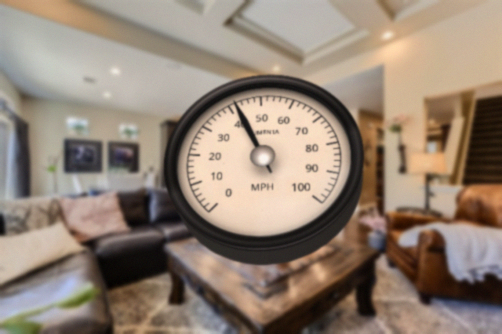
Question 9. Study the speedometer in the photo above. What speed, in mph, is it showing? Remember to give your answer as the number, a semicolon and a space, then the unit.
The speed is 42; mph
